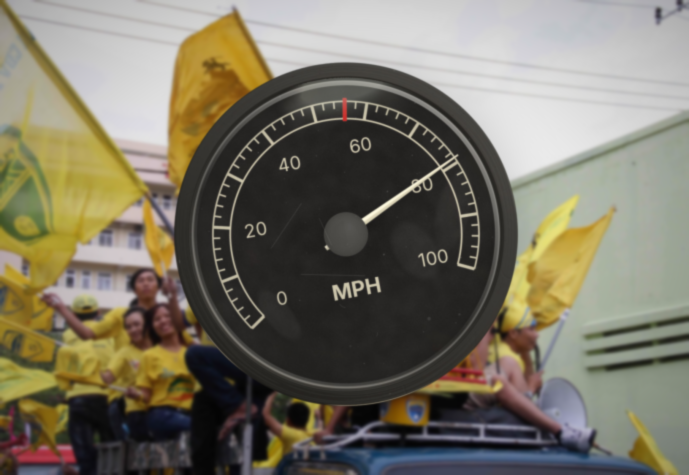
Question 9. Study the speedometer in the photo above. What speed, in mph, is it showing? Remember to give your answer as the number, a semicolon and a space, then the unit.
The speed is 79; mph
